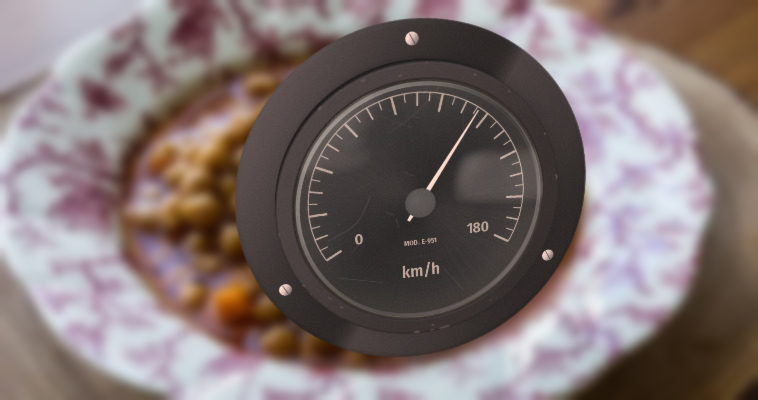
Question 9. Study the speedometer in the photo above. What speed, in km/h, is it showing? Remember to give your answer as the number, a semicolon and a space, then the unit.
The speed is 115; km/h
